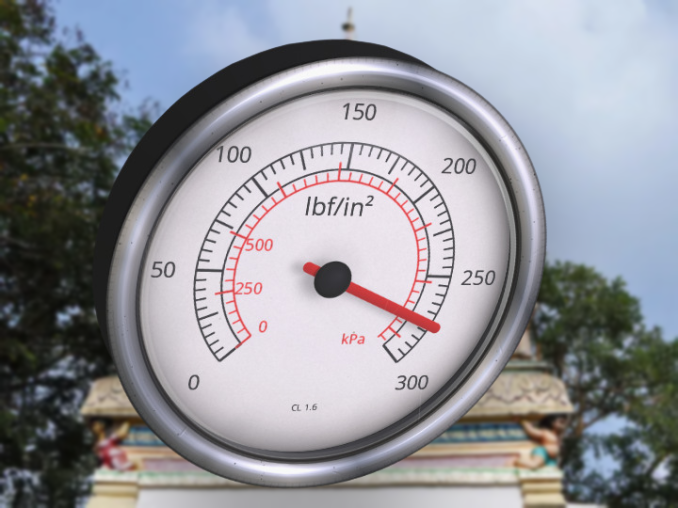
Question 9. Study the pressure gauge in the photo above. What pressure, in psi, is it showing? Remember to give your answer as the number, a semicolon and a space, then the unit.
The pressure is 275; psi
